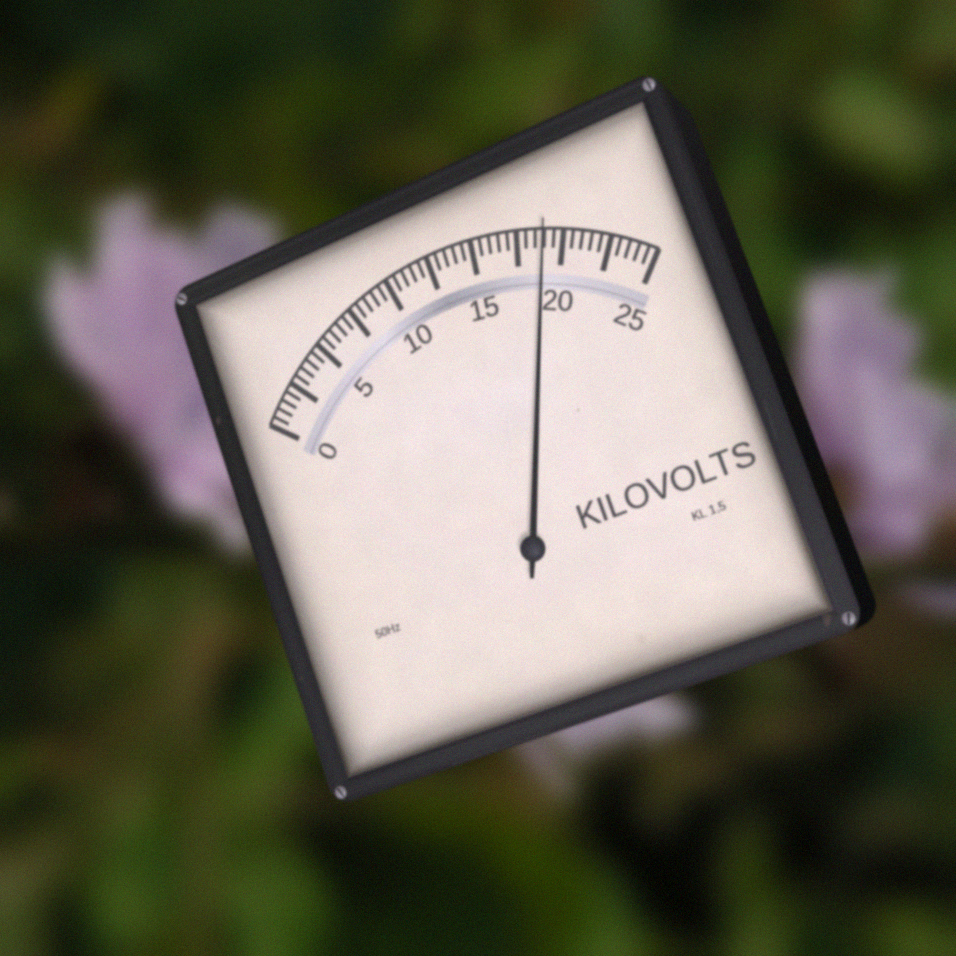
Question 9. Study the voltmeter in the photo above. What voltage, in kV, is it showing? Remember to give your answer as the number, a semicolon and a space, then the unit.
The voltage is 19; kV
